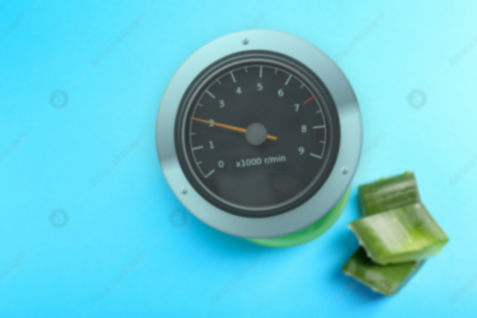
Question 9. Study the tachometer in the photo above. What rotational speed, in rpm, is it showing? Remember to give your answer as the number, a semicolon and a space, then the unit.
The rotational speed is 2000; rpm
